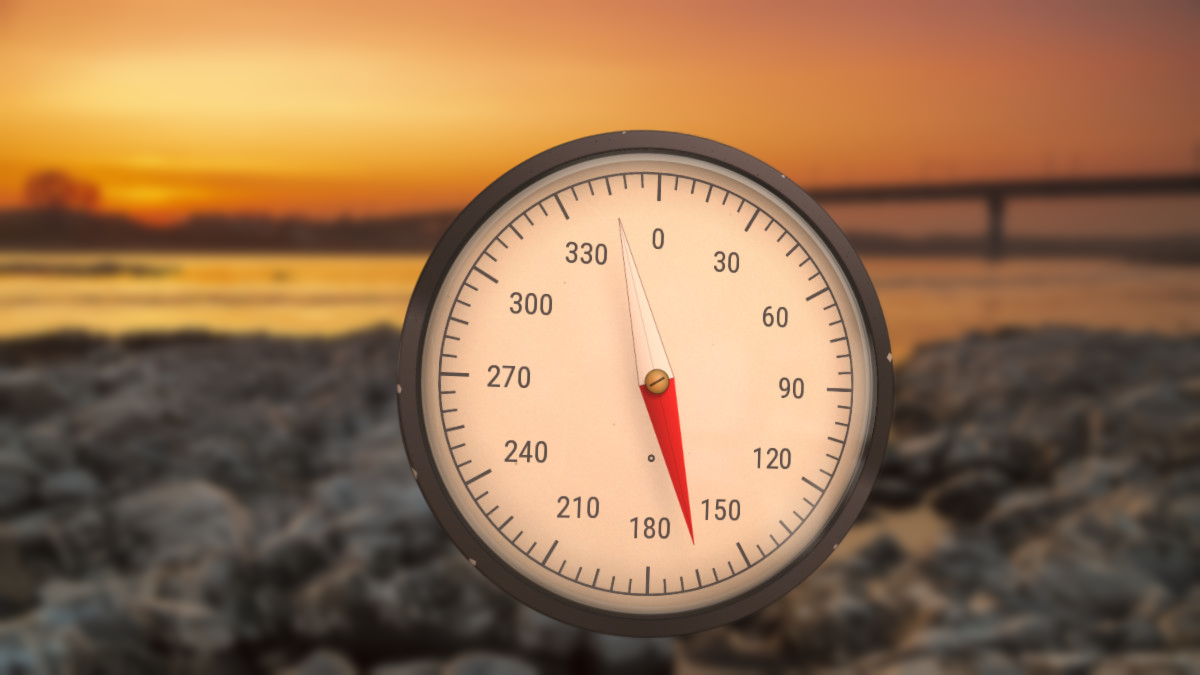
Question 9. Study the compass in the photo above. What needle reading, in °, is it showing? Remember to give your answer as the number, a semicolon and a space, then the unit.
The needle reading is 165; °
